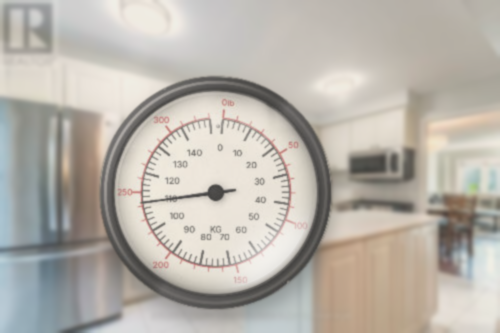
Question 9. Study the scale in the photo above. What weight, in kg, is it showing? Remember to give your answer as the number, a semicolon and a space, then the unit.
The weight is 110; kg
